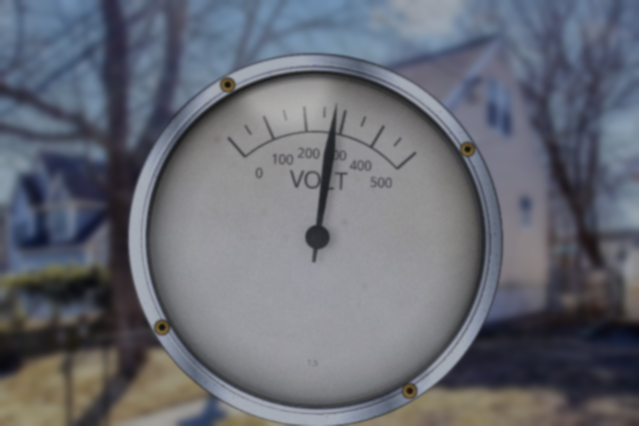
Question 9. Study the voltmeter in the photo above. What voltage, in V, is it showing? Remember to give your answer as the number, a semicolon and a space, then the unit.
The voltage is 275; V
